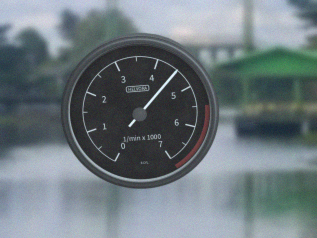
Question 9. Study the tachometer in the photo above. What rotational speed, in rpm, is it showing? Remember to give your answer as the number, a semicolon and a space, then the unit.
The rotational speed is 4500; rpm
